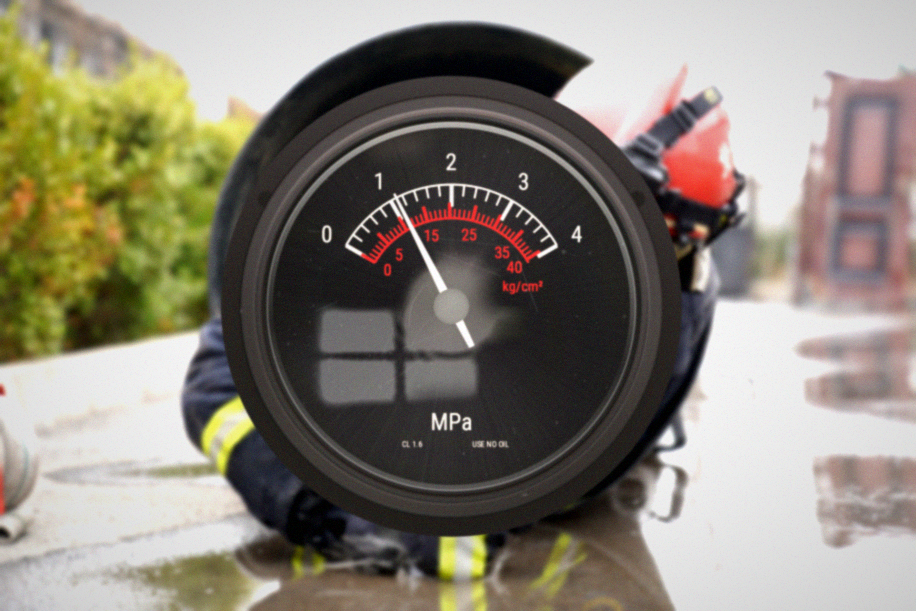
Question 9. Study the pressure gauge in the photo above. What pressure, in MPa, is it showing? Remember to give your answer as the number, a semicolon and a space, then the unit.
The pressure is 1.1; MPa
